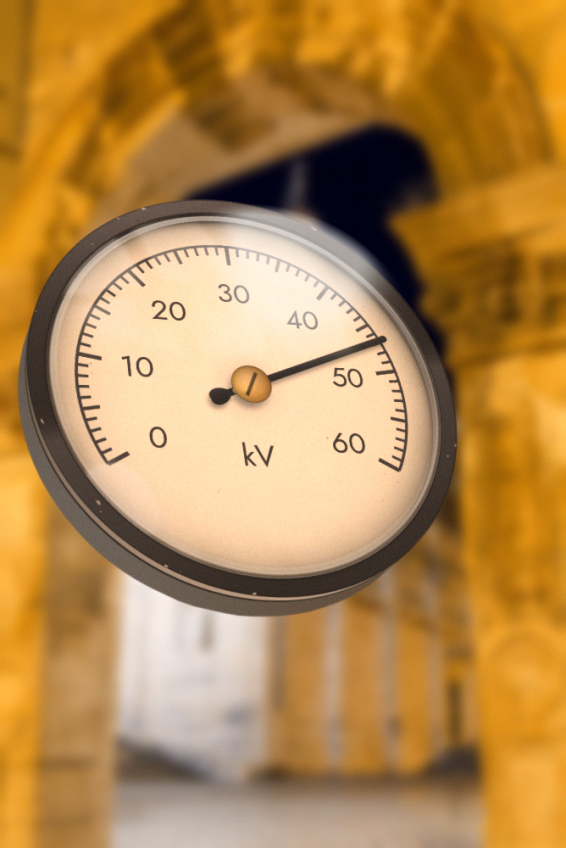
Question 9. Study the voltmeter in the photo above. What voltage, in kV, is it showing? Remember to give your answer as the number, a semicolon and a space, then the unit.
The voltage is 47; kV
